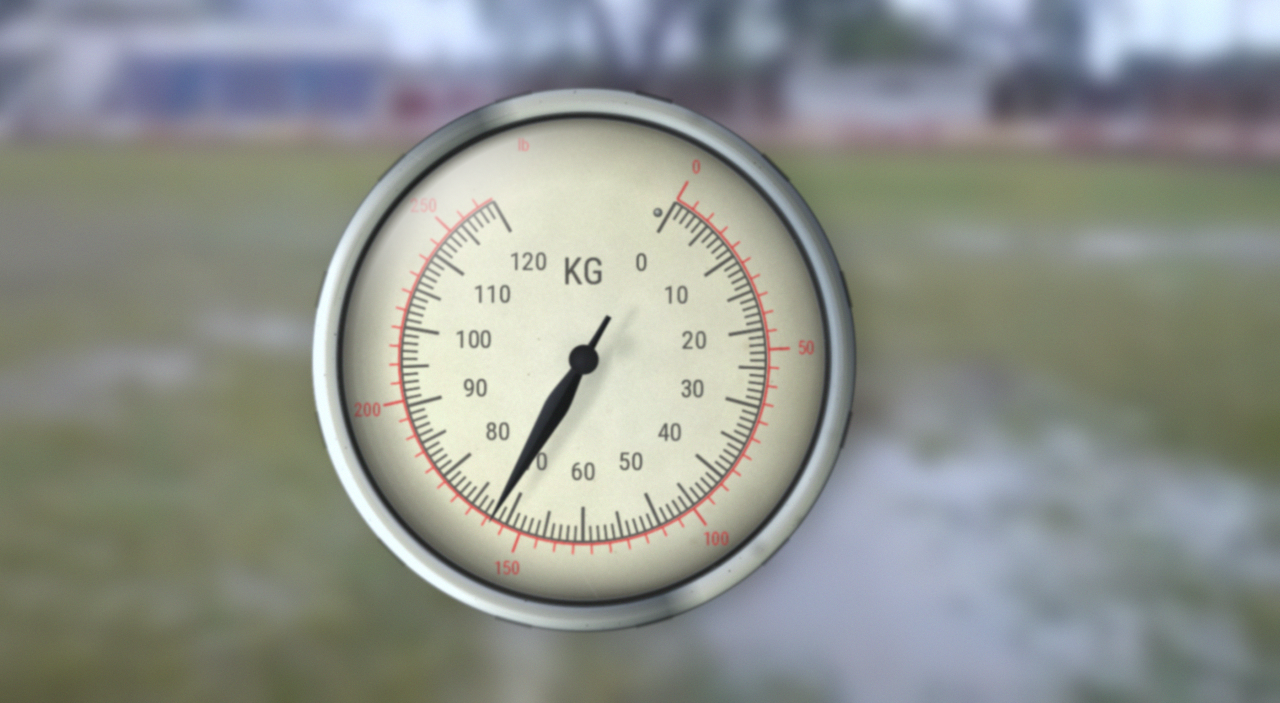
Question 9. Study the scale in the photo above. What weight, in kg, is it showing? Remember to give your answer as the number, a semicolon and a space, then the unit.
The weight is 72; kg
